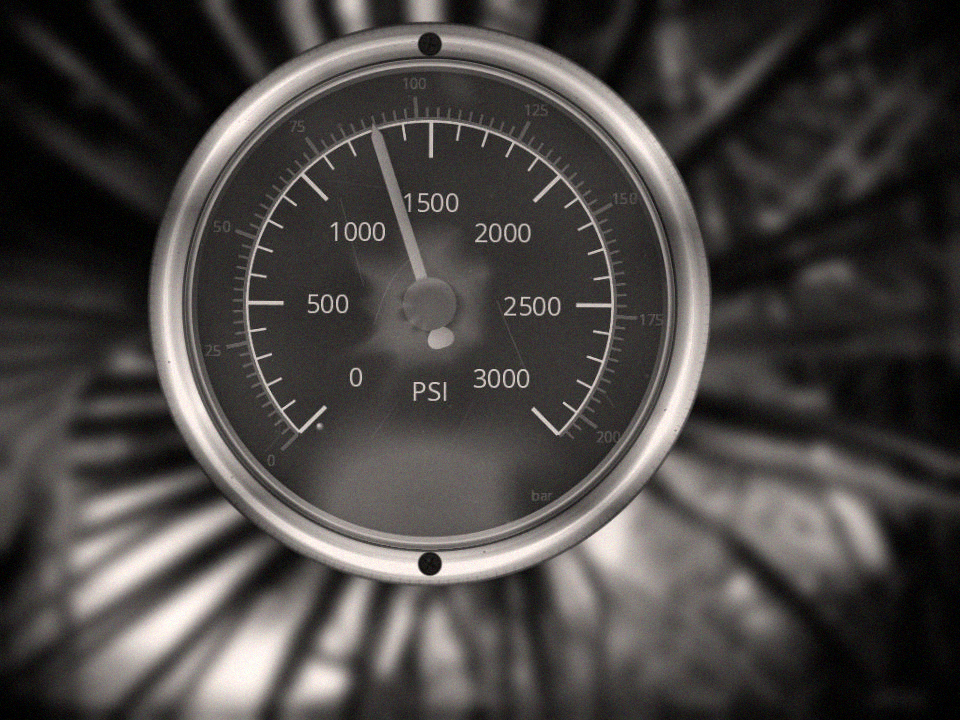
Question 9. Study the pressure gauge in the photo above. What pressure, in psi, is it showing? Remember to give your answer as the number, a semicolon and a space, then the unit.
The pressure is 1300; psi
